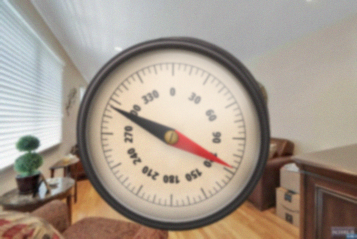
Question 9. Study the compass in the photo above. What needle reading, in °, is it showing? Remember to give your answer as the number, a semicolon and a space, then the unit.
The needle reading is 115; °
